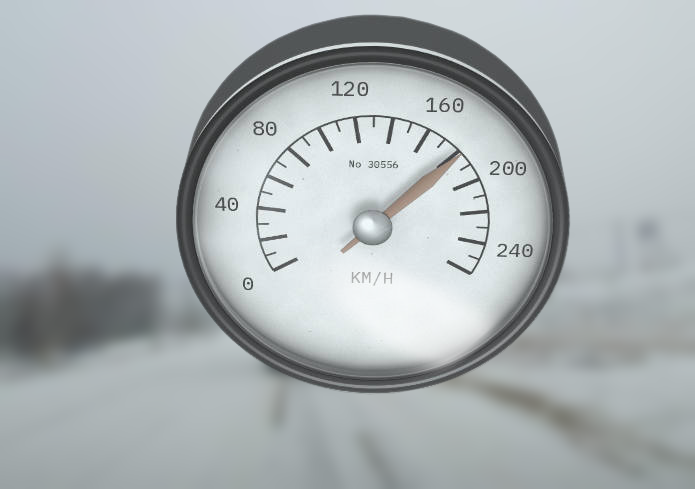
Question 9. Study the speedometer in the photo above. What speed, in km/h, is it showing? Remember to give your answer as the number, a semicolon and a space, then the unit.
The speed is 180; km/h
